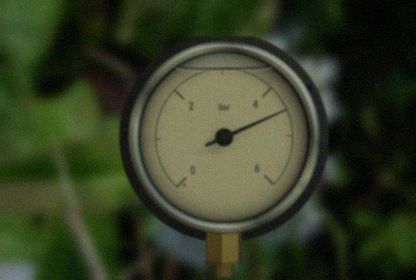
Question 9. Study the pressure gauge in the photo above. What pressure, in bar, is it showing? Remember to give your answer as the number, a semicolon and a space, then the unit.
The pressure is 4.5; bar
